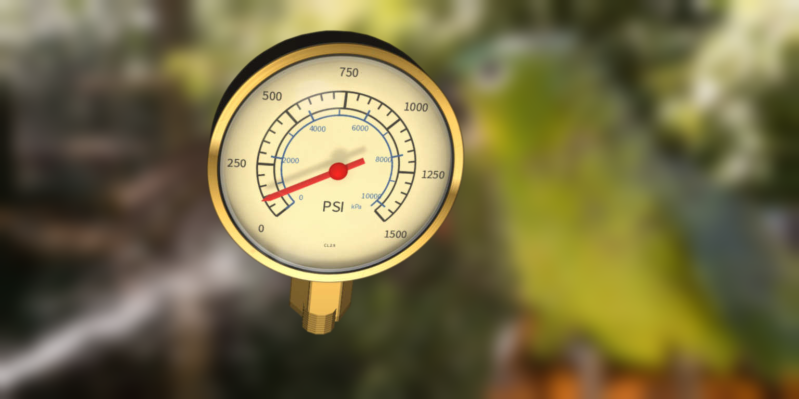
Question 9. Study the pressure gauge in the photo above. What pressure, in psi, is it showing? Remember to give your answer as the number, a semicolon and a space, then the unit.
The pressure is 100; psi
